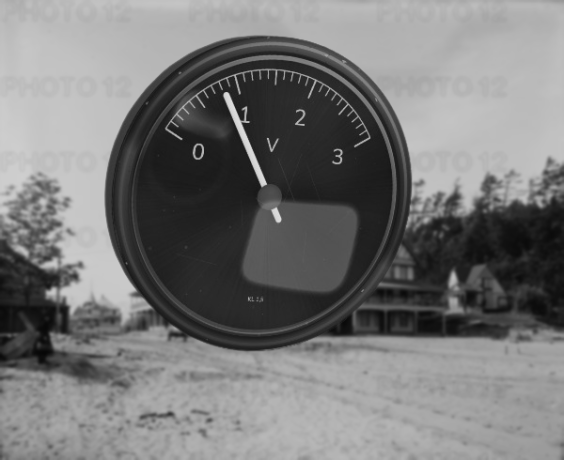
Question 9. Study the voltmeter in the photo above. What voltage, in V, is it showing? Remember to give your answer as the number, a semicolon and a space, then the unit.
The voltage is 0.8; V
